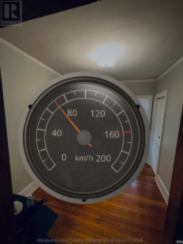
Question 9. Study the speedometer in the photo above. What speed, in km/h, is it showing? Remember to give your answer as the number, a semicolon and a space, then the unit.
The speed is 70; km/h
